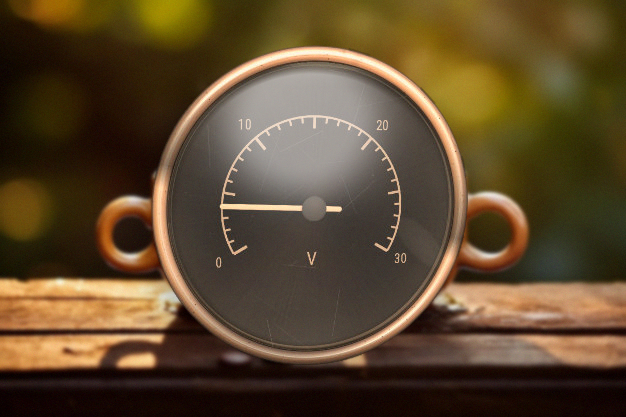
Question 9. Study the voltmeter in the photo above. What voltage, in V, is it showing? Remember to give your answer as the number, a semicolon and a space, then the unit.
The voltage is 4; V
